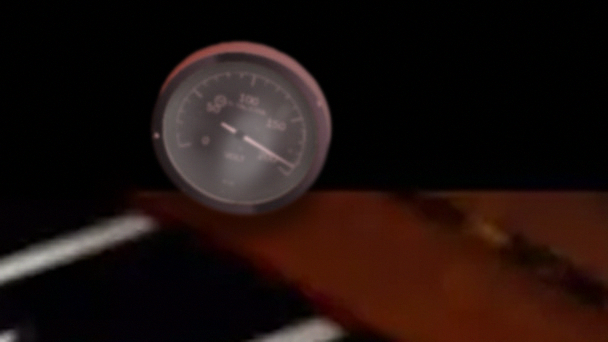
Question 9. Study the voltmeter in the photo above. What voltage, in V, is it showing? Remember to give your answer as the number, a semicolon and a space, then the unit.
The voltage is 190; V
